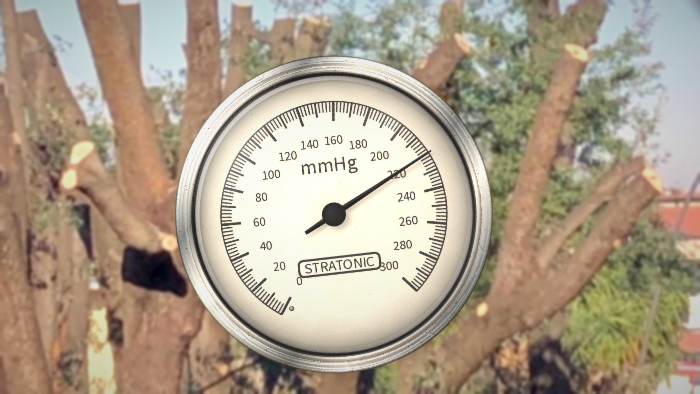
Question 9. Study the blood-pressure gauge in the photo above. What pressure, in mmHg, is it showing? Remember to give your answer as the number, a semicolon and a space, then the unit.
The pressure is 220; mmHg
